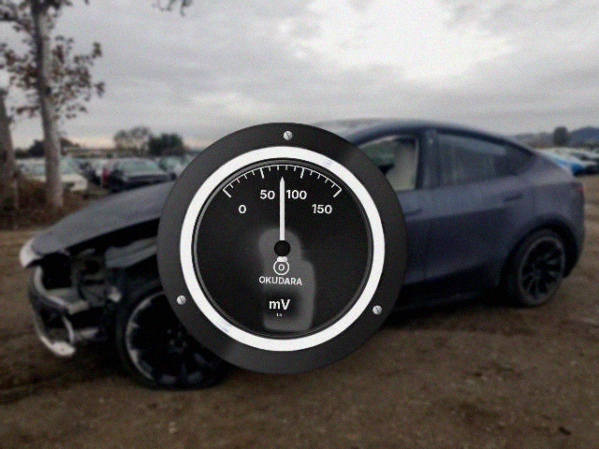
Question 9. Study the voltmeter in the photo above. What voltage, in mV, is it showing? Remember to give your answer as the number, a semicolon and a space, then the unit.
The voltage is 75; mV
